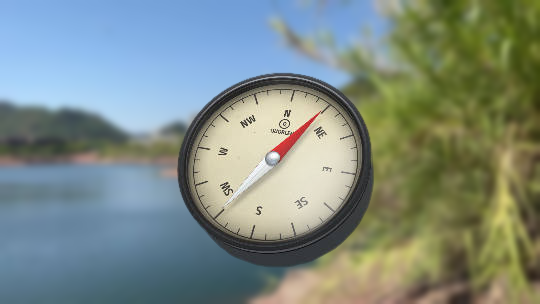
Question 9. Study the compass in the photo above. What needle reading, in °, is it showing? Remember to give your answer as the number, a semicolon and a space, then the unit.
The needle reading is 30; °
